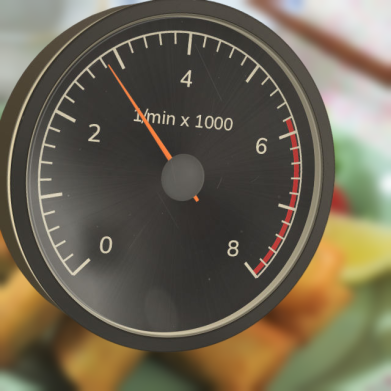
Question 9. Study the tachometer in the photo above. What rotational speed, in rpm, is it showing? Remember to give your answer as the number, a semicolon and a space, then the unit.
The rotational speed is 2800; rpm
